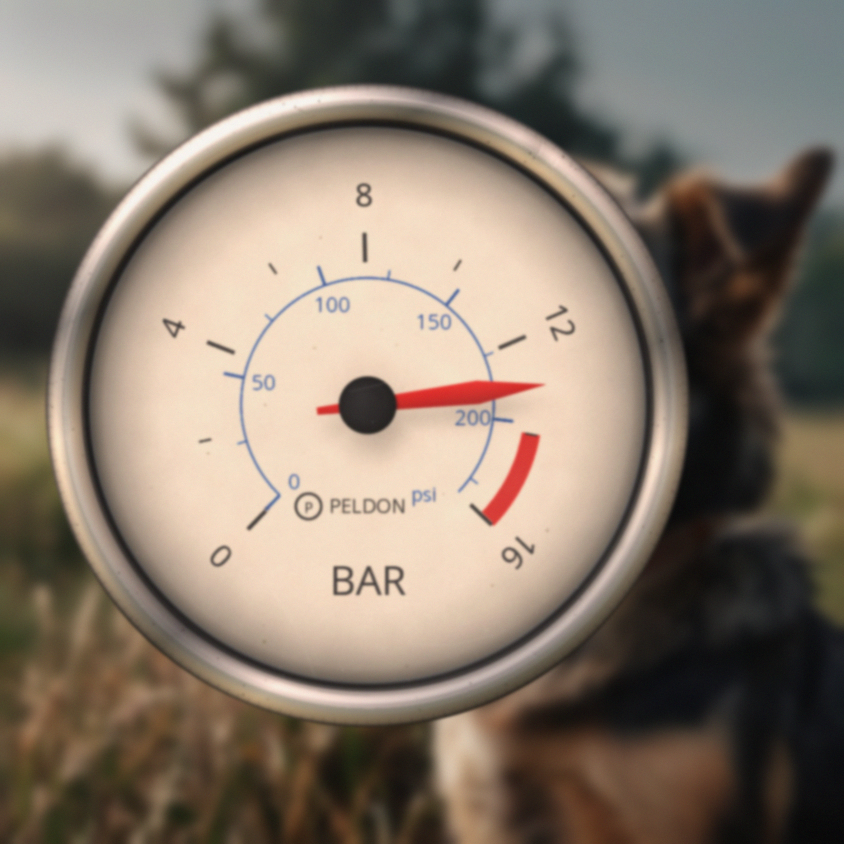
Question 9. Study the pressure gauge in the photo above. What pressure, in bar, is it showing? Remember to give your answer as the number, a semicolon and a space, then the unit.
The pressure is 13; bar
